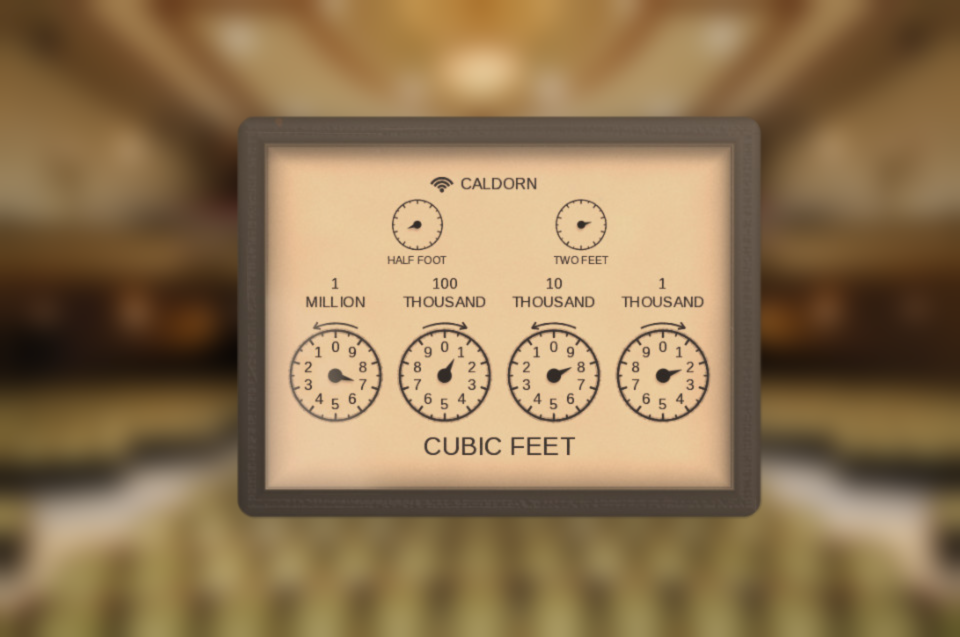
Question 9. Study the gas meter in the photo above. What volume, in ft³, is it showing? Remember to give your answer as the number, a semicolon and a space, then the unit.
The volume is 708200; ft³
